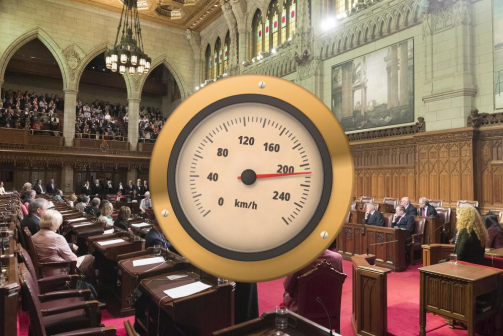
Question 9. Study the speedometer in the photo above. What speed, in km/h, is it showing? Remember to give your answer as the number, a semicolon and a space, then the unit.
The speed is 208; km/h
